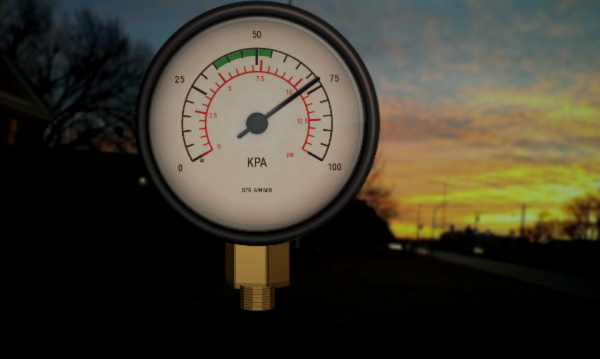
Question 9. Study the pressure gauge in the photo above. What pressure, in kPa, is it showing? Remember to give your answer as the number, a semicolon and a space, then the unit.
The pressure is 72.5; kPa
